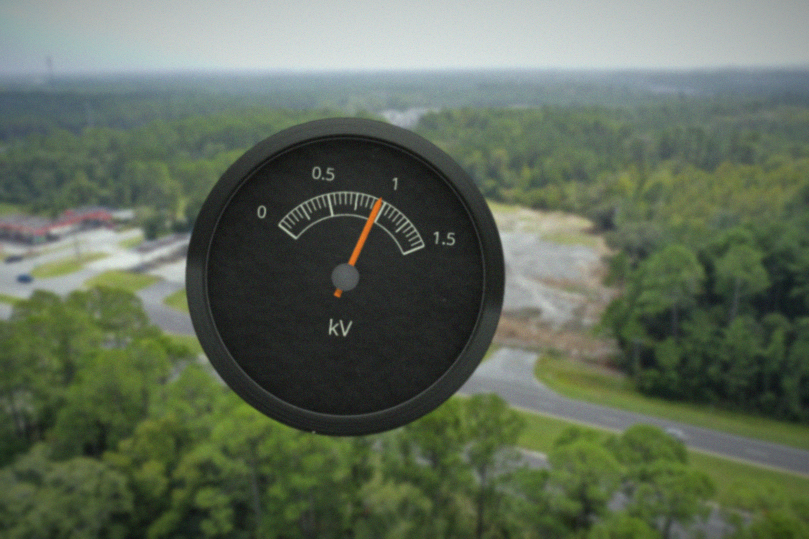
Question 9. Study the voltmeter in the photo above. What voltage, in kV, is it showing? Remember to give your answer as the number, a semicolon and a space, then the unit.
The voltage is 0.95; kV
